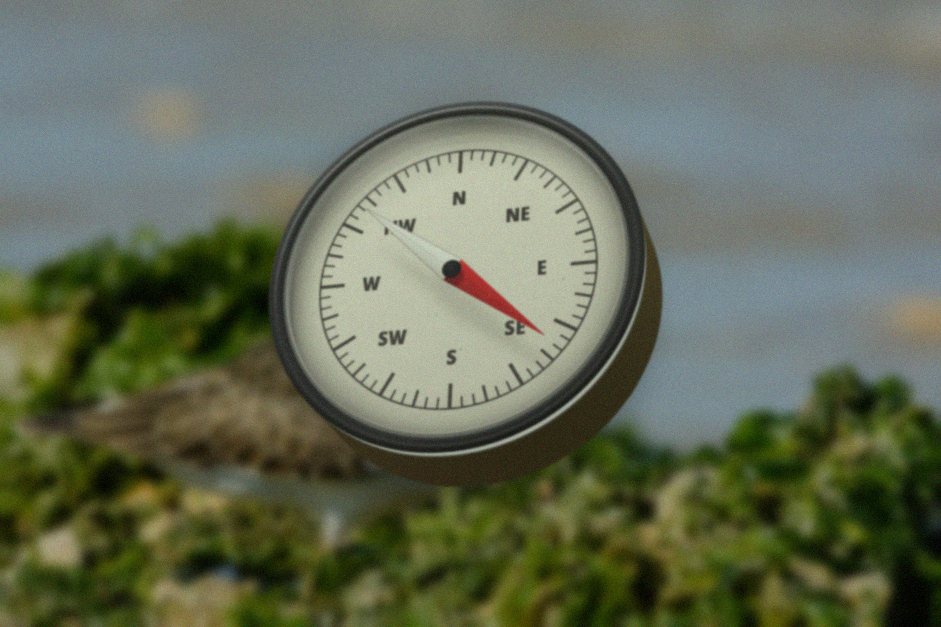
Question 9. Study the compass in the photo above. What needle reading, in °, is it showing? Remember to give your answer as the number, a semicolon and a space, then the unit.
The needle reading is 130; °
